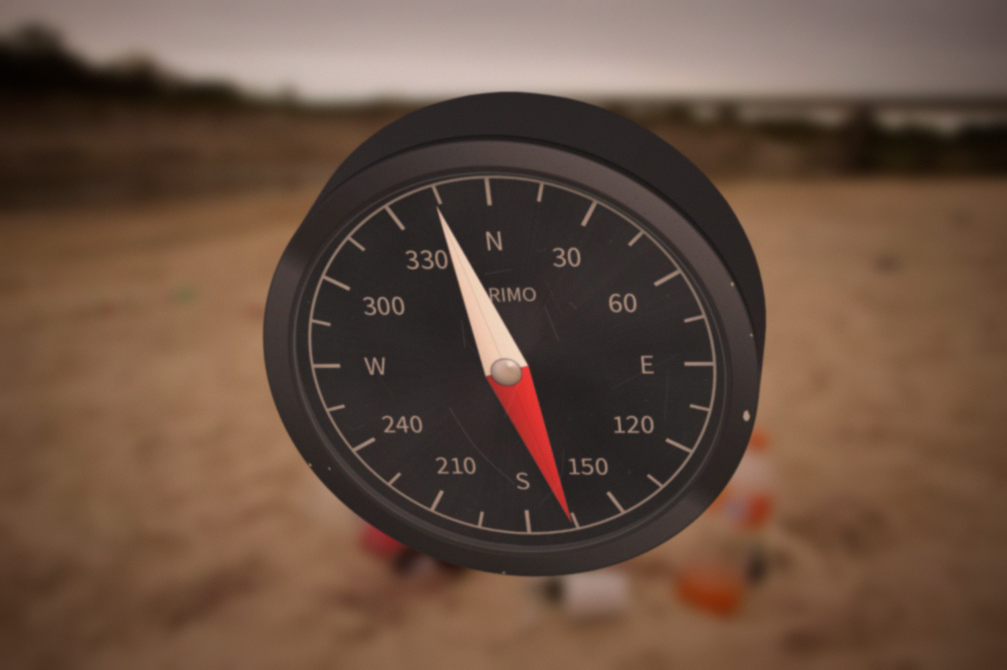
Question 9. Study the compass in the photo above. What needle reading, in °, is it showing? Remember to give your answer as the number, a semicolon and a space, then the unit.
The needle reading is 165; °
